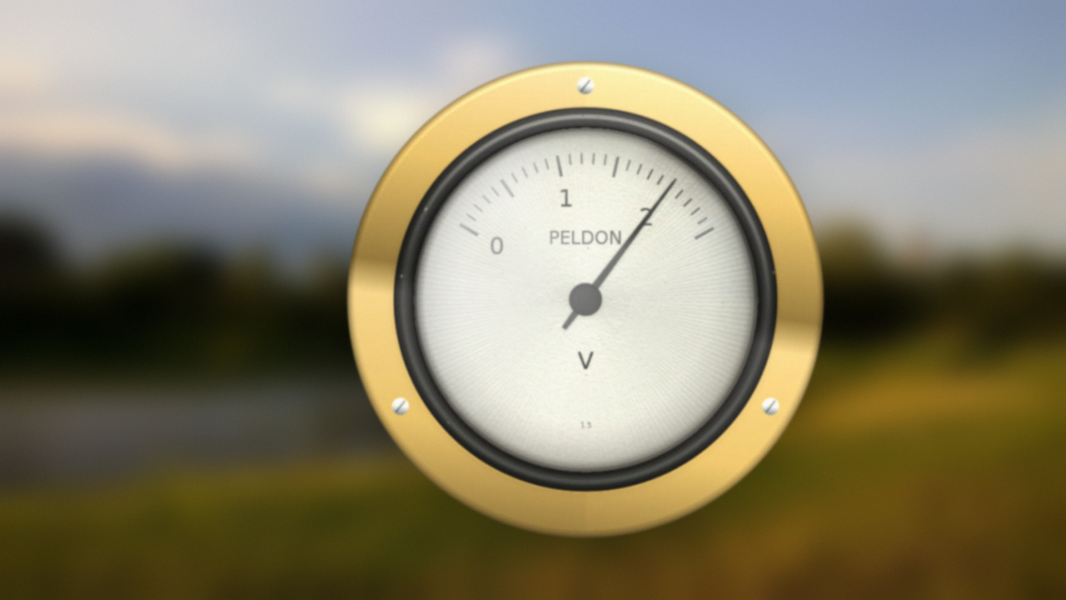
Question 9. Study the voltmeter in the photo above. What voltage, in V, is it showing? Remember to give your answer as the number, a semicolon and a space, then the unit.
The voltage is 2; V
